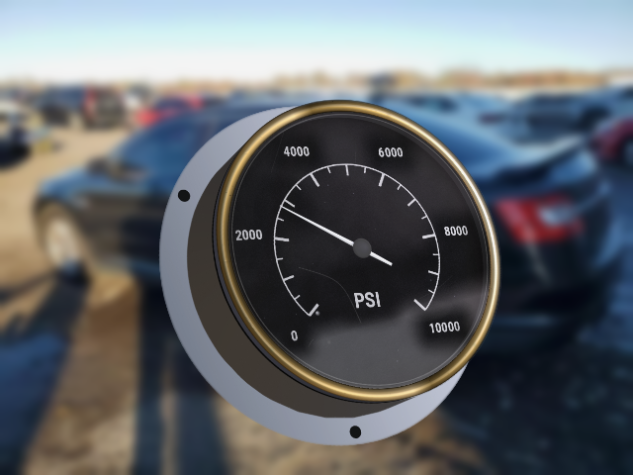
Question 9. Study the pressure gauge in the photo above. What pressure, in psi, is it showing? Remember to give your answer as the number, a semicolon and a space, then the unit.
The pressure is 2750; psi
